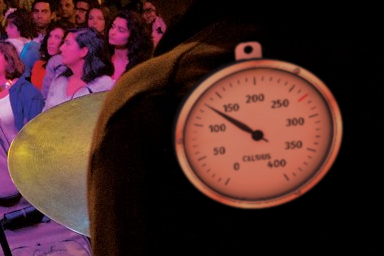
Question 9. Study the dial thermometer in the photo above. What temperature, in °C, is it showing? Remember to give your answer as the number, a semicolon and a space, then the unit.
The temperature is 130; °C
